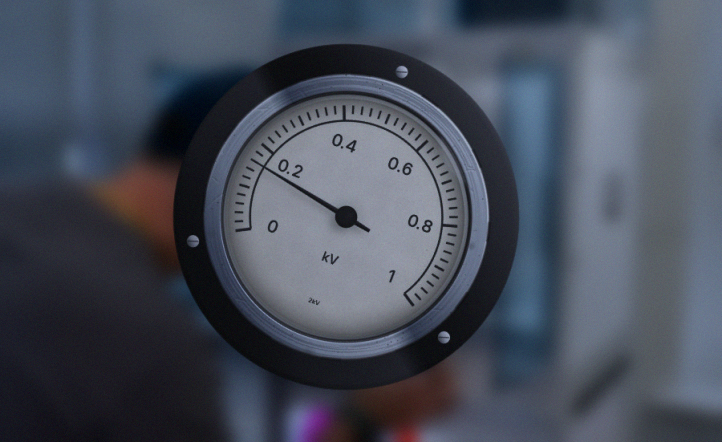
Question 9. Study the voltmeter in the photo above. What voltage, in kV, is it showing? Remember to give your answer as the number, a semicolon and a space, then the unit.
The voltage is 0.16; kV
